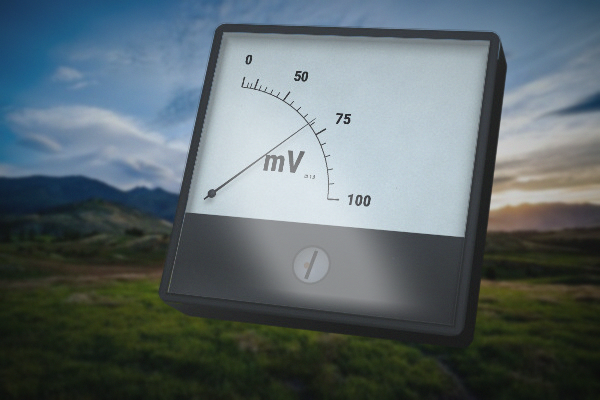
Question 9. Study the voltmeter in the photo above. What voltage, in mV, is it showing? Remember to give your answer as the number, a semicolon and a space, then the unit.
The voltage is 70; mV
